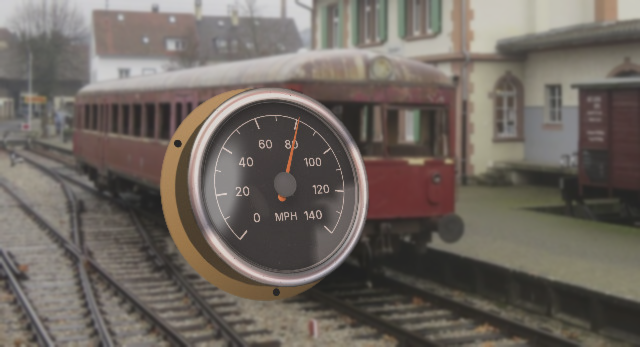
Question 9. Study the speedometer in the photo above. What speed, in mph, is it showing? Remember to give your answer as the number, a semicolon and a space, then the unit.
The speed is 80; mph
